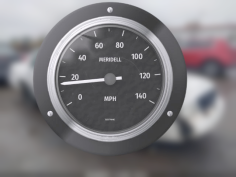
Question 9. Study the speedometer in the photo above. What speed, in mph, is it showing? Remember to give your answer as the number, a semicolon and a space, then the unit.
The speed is 15; mph
